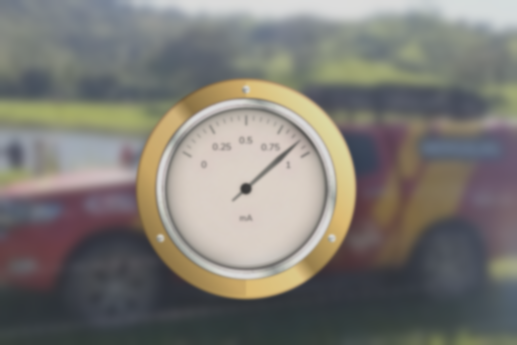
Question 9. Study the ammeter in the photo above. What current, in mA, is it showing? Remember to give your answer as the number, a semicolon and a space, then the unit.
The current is 0.9; mA
